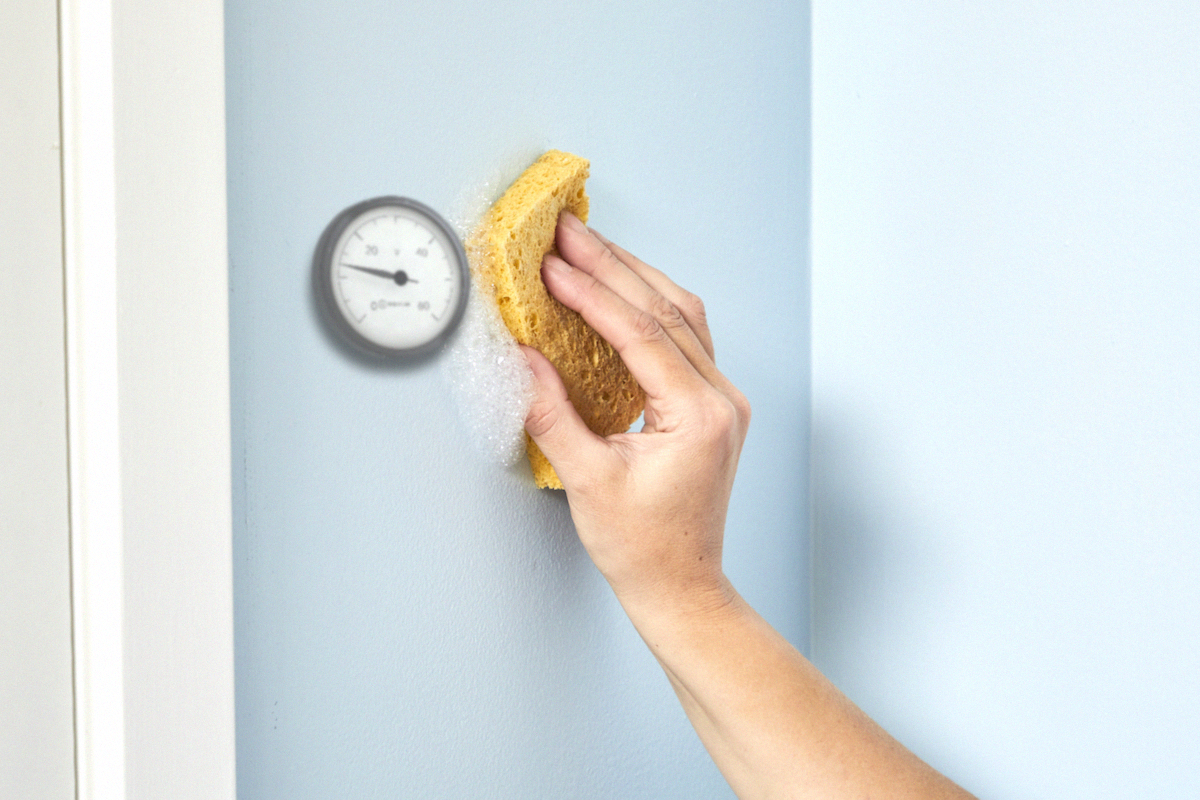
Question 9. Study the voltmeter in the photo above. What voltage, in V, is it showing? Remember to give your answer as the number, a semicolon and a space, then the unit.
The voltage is 12.5; V
